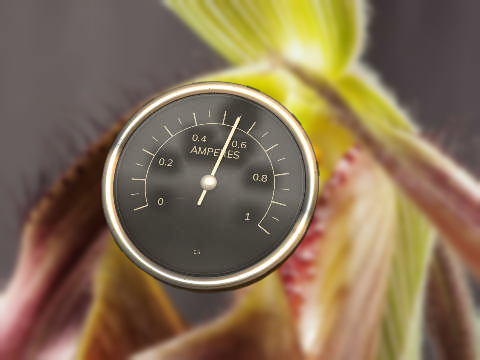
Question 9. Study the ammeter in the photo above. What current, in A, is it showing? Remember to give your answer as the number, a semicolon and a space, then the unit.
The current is 0.55; A
